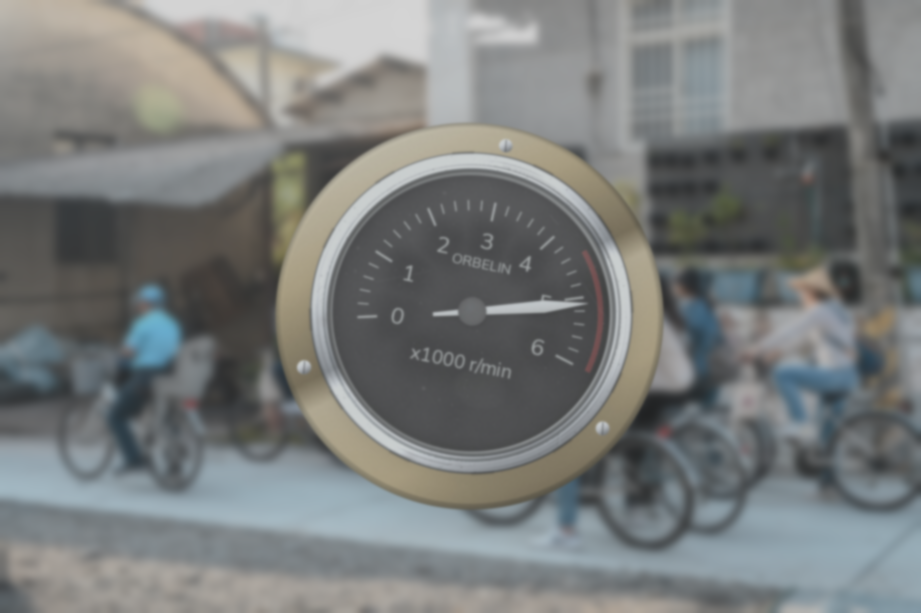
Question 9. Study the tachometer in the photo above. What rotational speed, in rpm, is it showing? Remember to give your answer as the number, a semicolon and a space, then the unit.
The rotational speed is 5100; rpm
